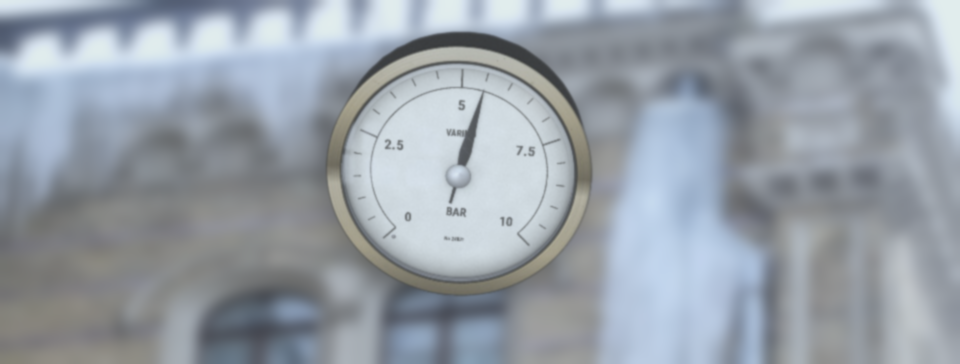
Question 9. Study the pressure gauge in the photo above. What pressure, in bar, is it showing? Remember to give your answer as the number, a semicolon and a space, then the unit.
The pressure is 5.5; bar
